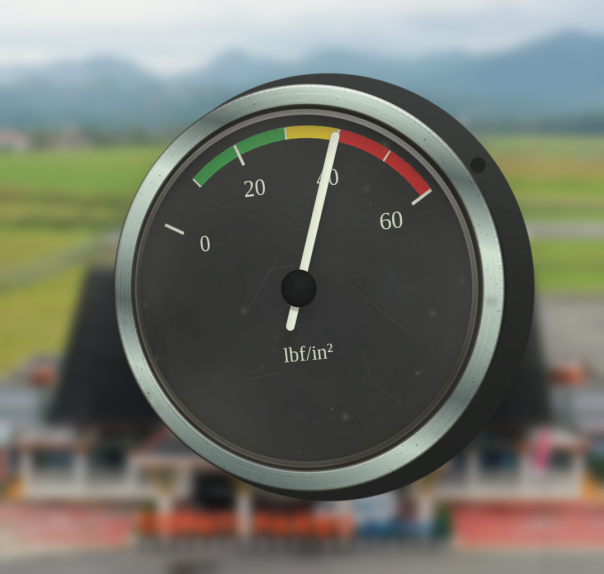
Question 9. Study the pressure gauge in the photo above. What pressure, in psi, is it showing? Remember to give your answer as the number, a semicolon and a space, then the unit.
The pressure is 40; psi
